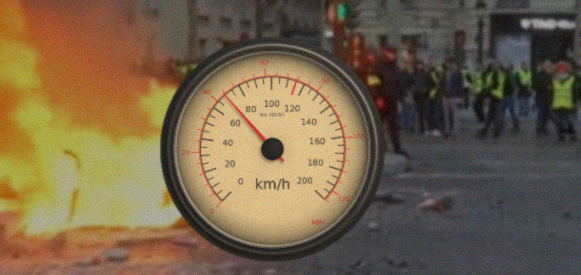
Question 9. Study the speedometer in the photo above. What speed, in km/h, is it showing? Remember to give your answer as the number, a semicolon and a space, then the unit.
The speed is 70; km/h
